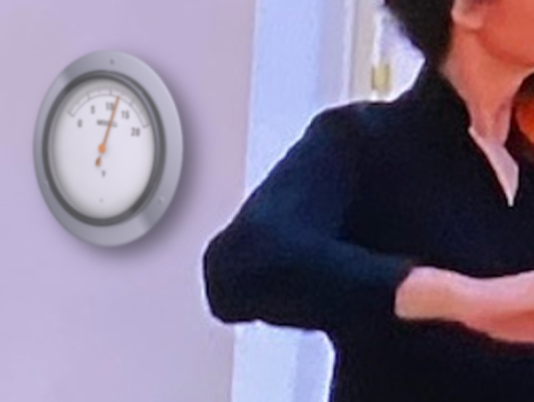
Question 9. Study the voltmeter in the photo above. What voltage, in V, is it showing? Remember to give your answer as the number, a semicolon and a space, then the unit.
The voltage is 12.5; V
